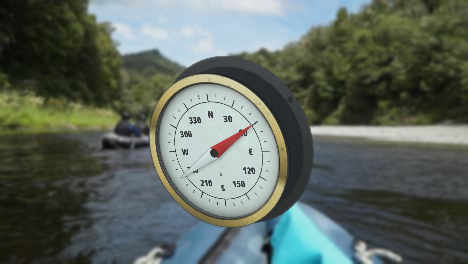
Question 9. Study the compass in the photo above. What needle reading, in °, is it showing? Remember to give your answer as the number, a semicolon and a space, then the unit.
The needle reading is 60; °
